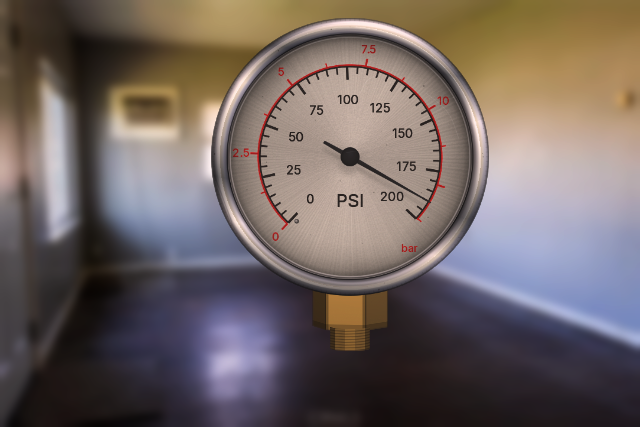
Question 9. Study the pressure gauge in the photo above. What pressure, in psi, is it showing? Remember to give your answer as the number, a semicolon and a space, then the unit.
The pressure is 190; psi
